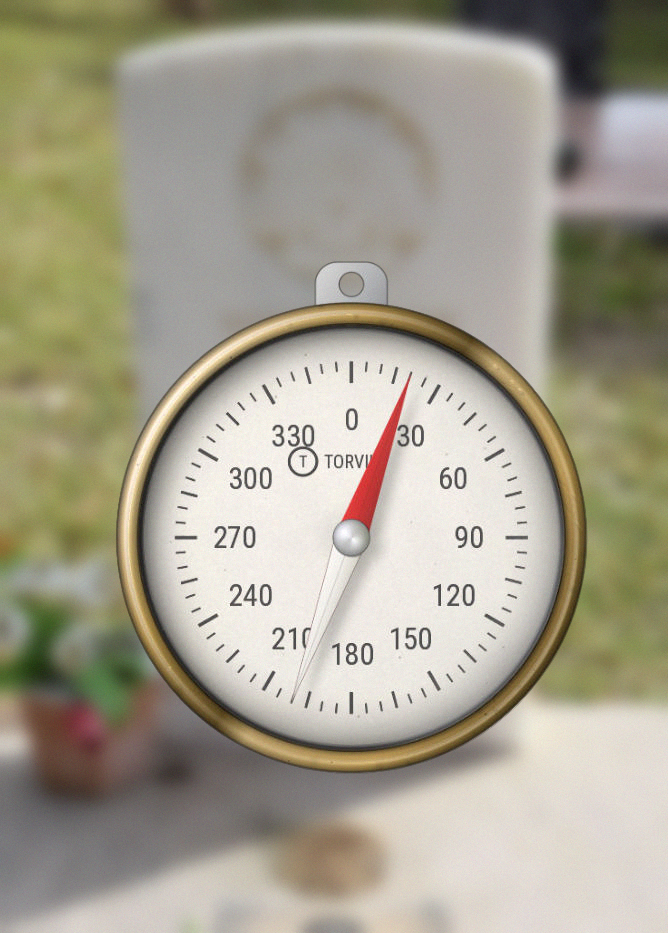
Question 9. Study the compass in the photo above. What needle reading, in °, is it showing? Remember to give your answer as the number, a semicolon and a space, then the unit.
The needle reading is 20; °
